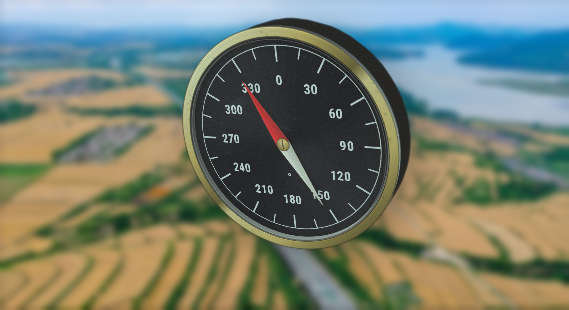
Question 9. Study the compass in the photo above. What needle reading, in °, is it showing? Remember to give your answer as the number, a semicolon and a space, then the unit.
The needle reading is 330; °
